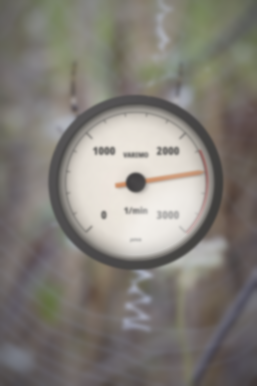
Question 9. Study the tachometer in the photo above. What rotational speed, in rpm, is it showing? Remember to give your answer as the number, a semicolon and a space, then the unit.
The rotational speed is 2400; rpm
